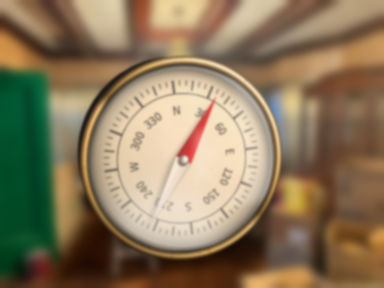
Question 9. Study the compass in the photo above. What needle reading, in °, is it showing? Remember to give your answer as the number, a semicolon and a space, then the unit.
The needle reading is 35; °
